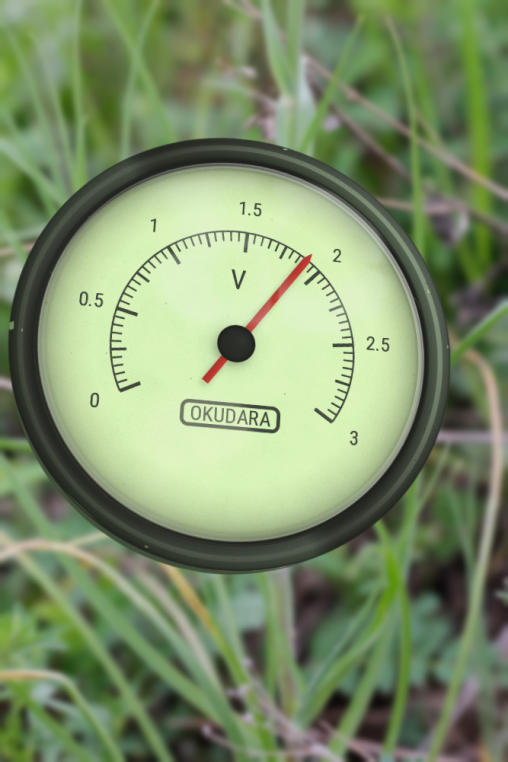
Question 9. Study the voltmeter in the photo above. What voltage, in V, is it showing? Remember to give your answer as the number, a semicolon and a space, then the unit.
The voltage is 1.9; V
